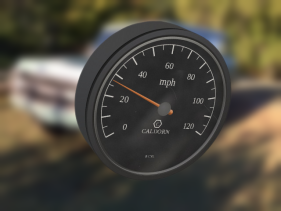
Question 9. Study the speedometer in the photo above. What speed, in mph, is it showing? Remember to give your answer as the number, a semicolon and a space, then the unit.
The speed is 27.5; mph
